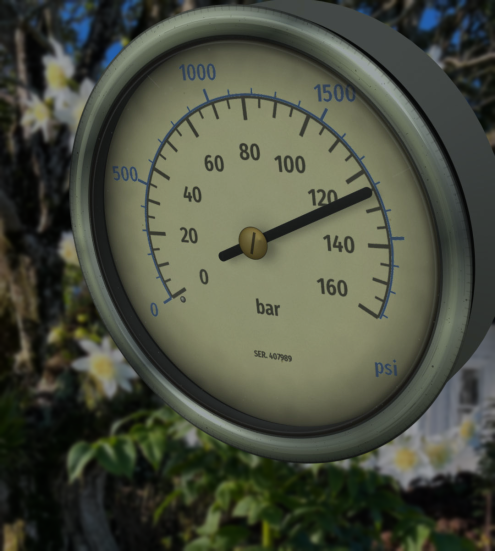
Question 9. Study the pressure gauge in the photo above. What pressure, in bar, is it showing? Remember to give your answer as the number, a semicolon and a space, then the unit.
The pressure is 125; bar
